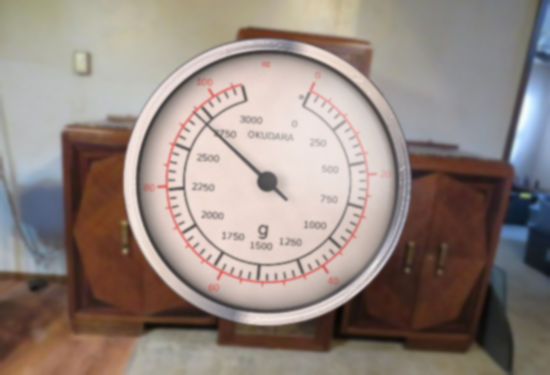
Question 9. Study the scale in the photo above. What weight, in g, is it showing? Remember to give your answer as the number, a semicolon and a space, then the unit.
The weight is 2700; g
